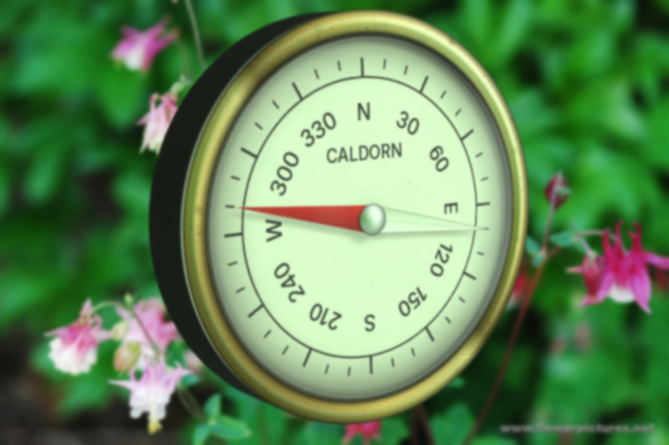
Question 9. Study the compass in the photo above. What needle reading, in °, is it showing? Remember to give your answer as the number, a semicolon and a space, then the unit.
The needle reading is 280; °
